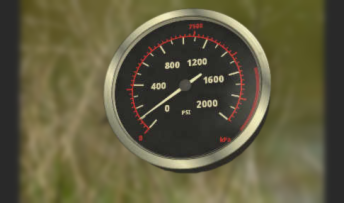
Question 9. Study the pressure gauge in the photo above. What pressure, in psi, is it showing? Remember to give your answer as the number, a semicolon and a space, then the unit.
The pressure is 100; psi
